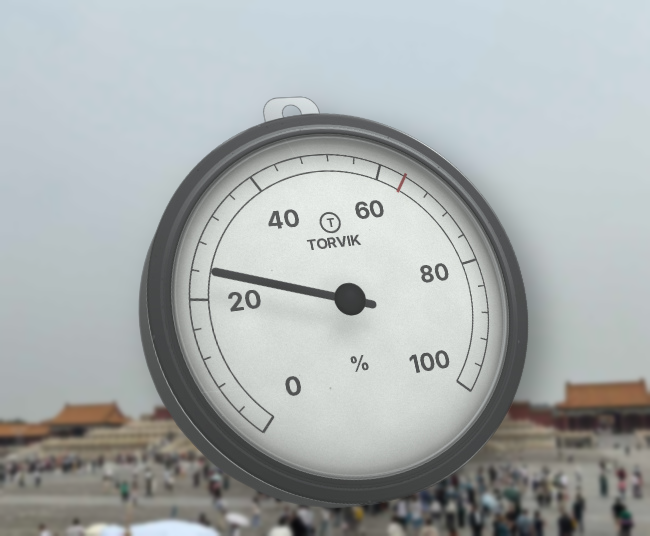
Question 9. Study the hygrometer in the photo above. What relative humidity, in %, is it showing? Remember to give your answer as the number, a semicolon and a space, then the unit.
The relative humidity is 24; %
